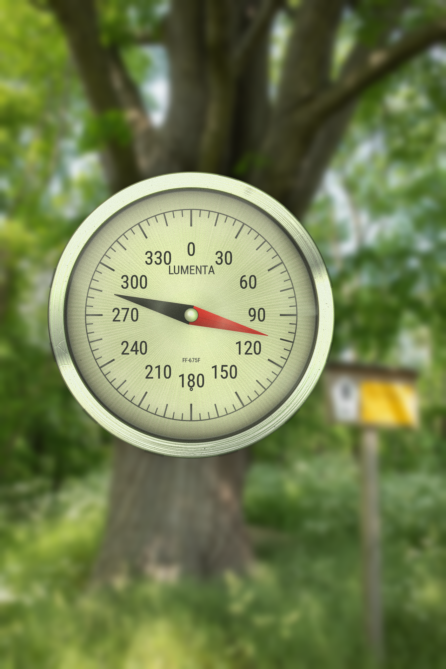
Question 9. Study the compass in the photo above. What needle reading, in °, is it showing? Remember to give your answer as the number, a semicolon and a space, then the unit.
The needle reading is 105; °
